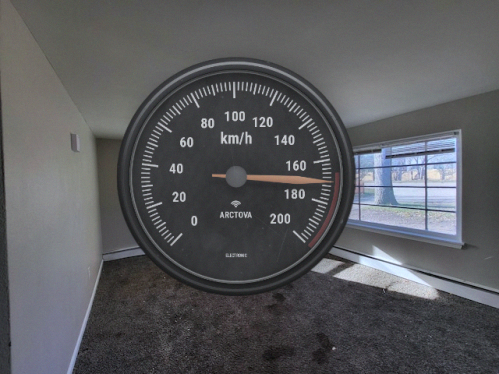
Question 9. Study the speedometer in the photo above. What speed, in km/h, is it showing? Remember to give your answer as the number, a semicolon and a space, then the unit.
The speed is 170; km/h
